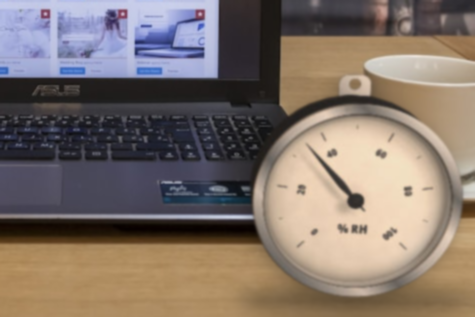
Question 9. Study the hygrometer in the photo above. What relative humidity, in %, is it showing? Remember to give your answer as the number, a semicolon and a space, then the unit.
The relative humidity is 35; %
